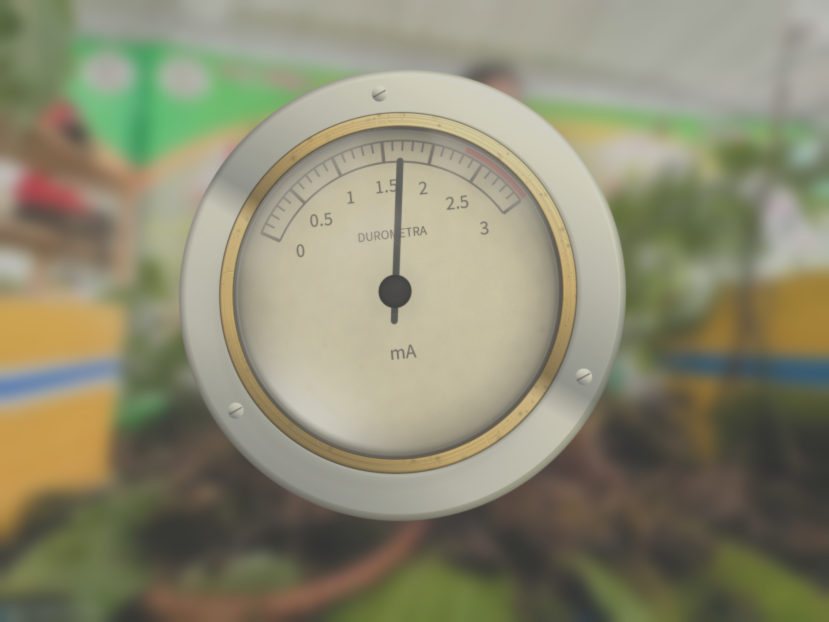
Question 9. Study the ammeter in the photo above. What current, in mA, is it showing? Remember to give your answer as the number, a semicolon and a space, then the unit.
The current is 1.7; mA
